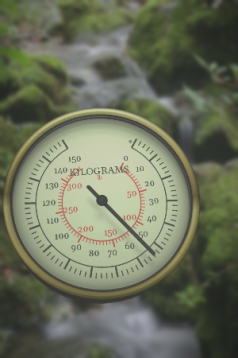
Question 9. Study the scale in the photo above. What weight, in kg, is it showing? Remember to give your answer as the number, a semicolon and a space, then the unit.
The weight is 54; kg
